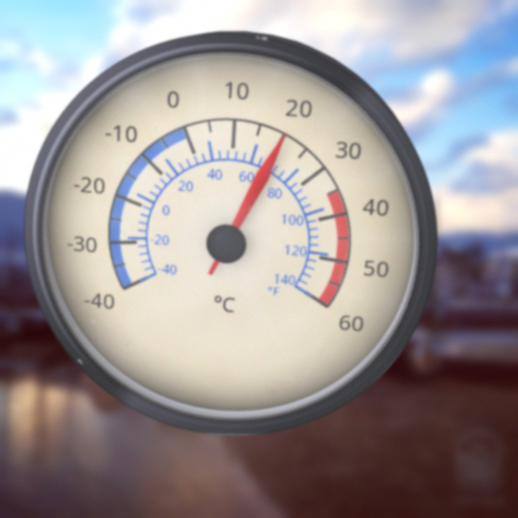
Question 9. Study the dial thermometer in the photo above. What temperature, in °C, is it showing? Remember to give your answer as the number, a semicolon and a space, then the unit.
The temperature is 20; °C
